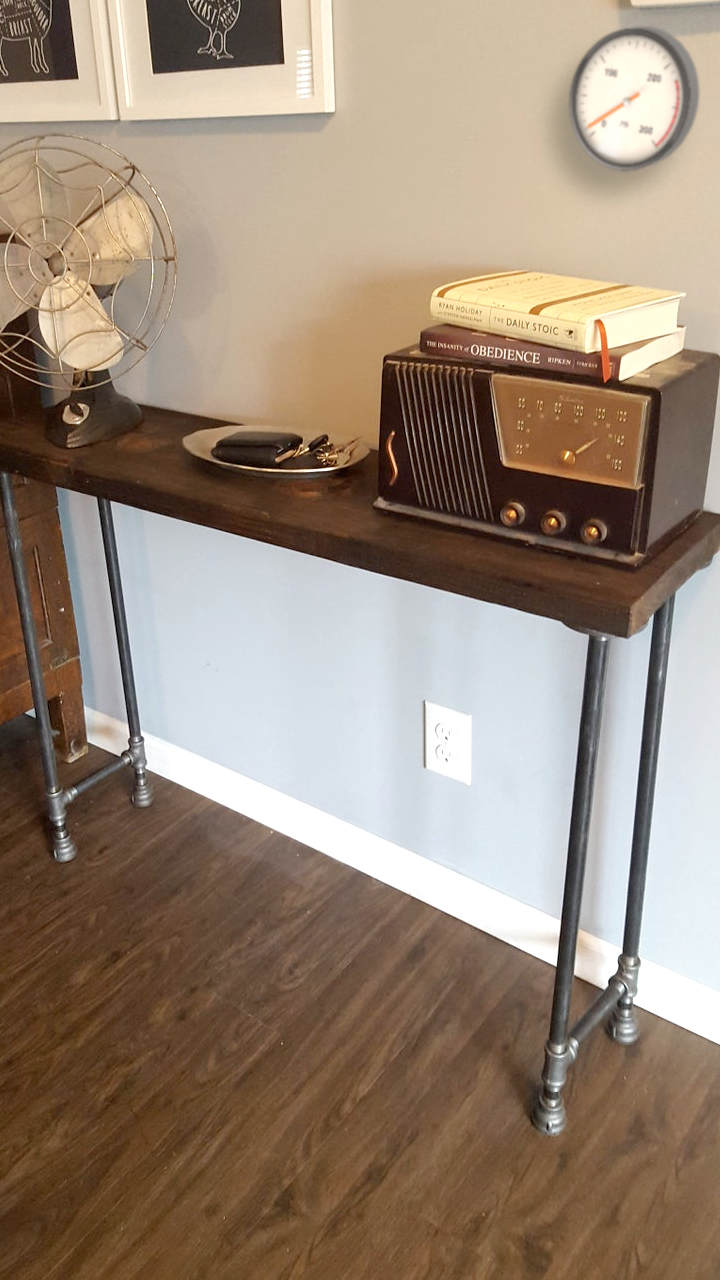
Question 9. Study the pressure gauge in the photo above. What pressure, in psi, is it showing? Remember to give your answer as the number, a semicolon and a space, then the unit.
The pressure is 10; psi
